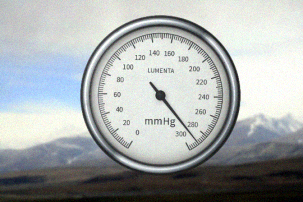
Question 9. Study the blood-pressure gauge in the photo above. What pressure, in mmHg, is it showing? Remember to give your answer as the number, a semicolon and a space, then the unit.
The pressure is 290; mmHg
